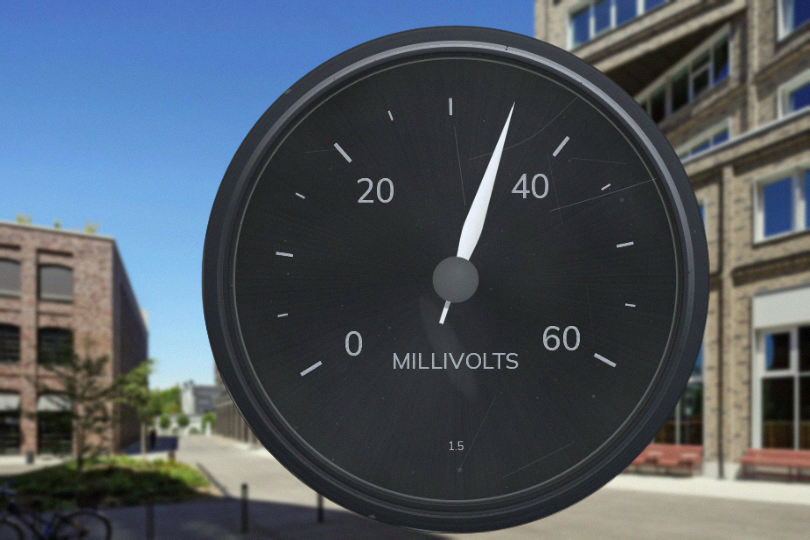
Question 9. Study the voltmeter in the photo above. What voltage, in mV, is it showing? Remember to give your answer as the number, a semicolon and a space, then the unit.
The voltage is 35; mV
